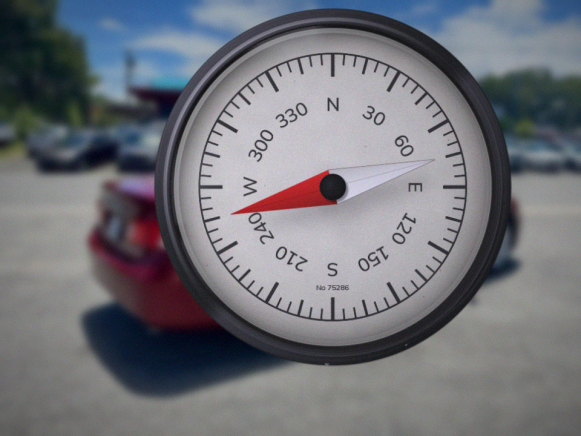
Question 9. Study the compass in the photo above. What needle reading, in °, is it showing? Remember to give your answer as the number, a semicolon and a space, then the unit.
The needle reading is 255; °
